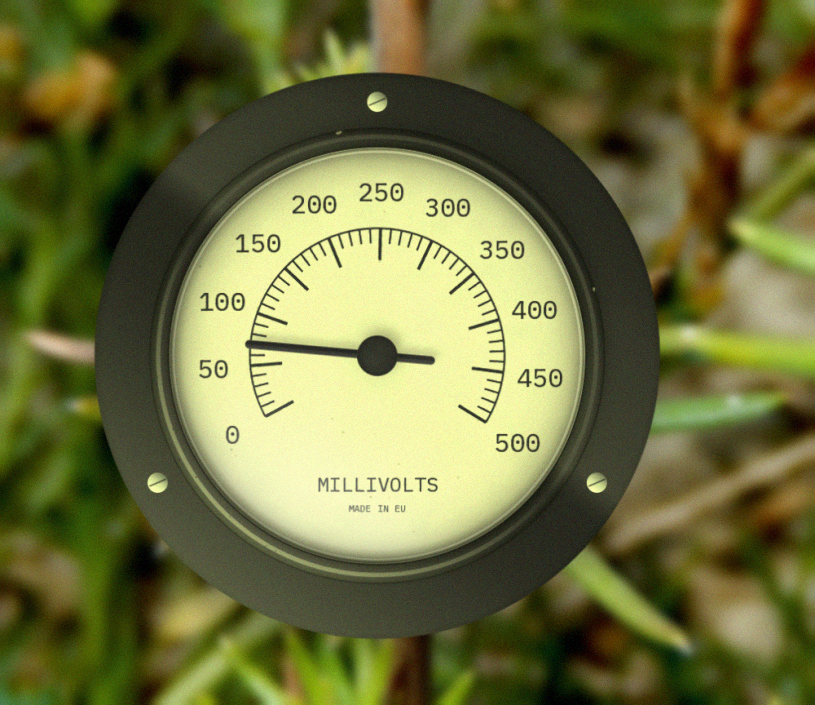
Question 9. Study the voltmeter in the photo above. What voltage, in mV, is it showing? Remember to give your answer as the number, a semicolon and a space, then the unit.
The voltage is 70; mV
